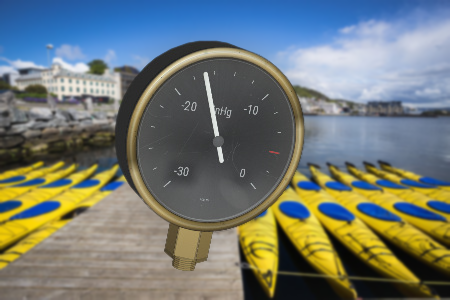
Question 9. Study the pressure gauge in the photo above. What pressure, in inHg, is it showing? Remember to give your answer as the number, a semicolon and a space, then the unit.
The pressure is -17; inHg
